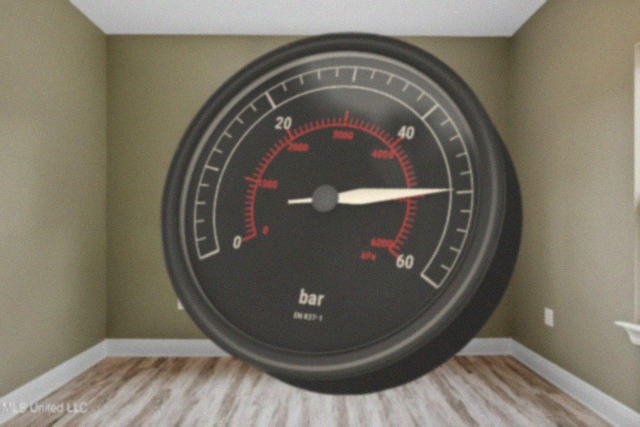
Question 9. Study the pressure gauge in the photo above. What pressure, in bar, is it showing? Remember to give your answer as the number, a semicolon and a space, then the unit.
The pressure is 50; bar
